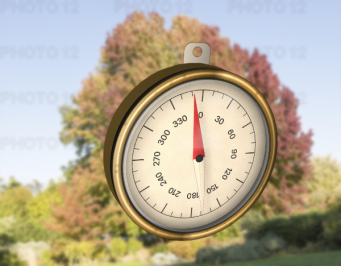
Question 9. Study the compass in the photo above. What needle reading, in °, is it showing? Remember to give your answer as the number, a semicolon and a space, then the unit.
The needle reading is 350; °
